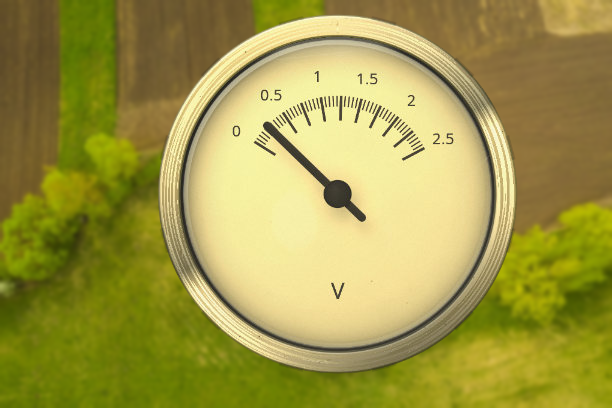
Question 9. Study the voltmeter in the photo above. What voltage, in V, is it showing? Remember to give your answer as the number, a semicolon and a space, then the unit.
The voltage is 0.25; V
